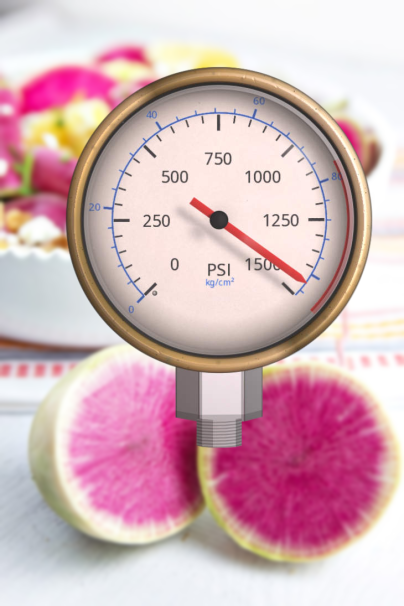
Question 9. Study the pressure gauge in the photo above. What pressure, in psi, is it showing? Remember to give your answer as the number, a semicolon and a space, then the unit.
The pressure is 1450; psi
